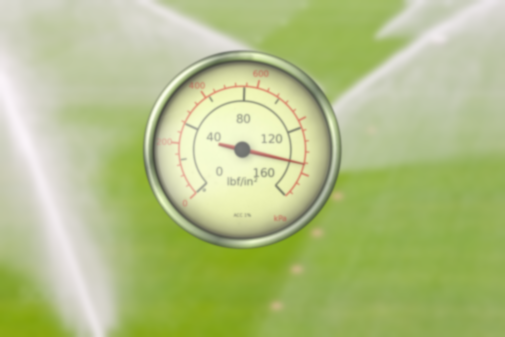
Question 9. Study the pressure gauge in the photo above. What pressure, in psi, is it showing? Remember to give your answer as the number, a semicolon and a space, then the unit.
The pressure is 140; psi
